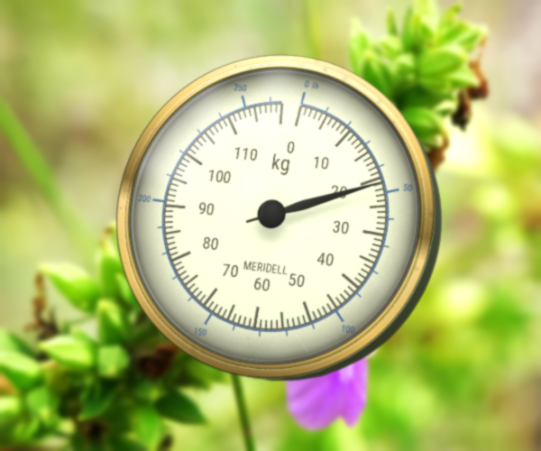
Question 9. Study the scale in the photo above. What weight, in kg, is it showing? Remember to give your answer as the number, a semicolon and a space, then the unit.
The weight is 21; kg
